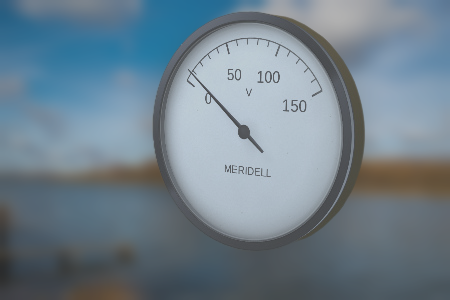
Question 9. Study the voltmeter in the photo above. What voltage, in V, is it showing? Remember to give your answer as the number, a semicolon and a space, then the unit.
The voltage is 10; V
